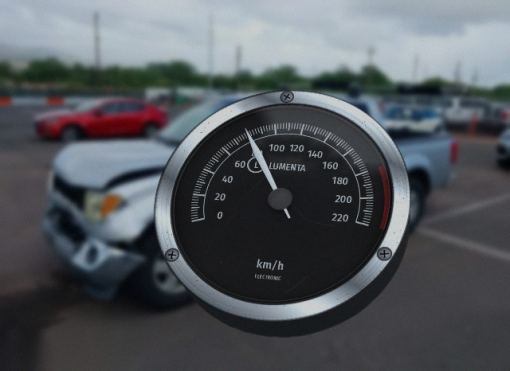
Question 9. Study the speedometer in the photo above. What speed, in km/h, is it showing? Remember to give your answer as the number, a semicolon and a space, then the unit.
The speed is 80; km/h
